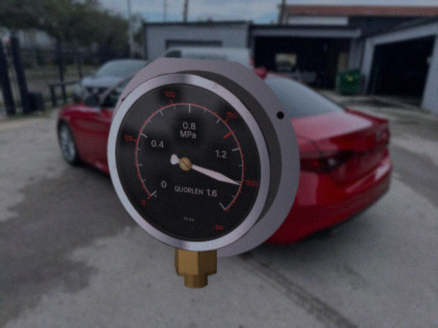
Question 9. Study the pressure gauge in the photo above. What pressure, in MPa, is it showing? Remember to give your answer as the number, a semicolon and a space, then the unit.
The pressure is 1.4; MPa
